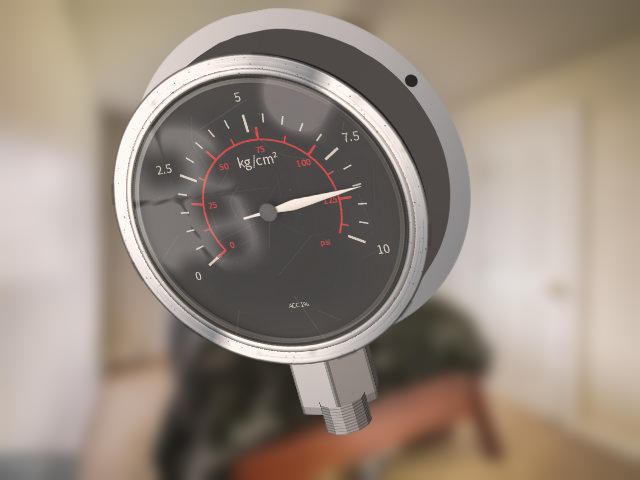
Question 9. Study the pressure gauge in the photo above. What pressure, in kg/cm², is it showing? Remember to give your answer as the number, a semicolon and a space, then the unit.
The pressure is 8.5; kg/cm²
